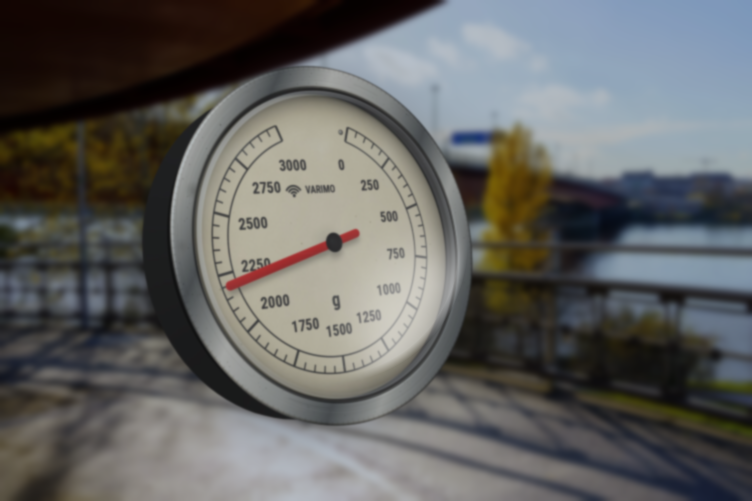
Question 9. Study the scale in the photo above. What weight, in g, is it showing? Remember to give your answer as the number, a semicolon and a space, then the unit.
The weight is 2200; g
